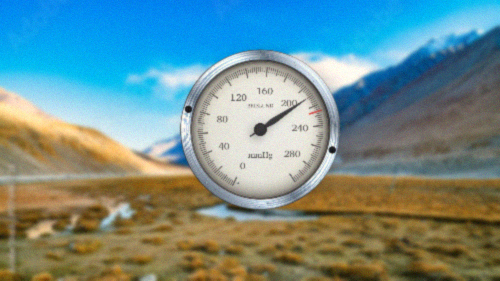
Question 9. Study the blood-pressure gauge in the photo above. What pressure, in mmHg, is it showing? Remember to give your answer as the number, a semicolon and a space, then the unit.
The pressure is 210; mmHg
